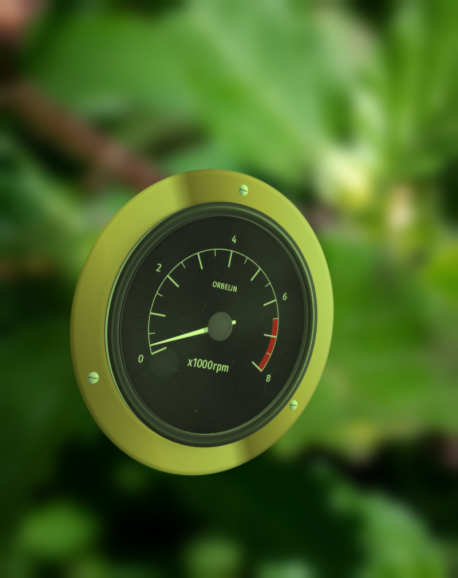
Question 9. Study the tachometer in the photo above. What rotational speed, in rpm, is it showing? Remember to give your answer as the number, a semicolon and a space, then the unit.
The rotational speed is 250; rpm
